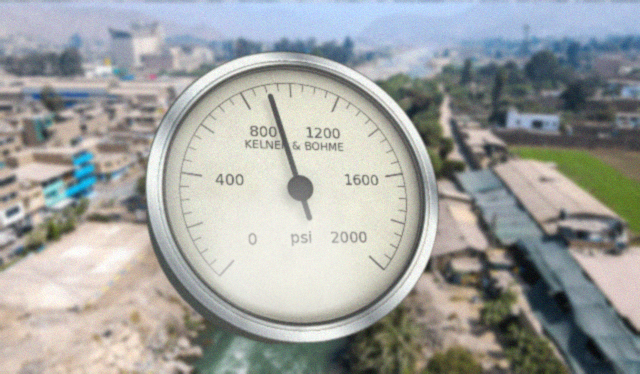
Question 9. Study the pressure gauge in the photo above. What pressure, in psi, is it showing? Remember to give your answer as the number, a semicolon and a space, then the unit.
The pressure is 900; psi
